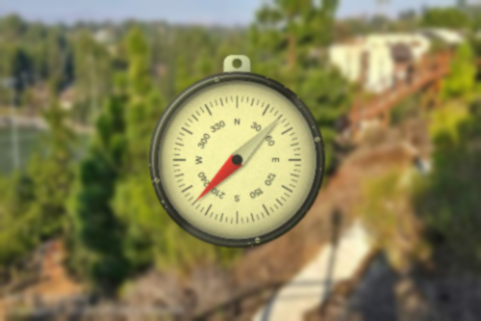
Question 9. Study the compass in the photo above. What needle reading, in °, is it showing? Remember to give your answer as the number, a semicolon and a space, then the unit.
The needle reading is 225; °
